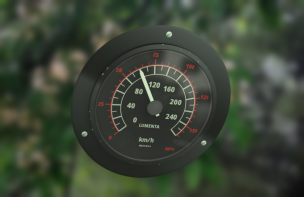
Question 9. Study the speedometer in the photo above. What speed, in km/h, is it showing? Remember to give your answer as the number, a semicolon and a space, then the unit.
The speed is 100; km/h
